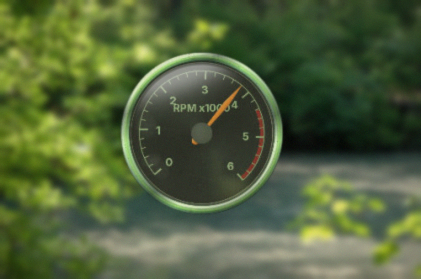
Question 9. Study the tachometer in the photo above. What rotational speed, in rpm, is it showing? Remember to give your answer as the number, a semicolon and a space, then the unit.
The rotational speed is 3800; rpm
